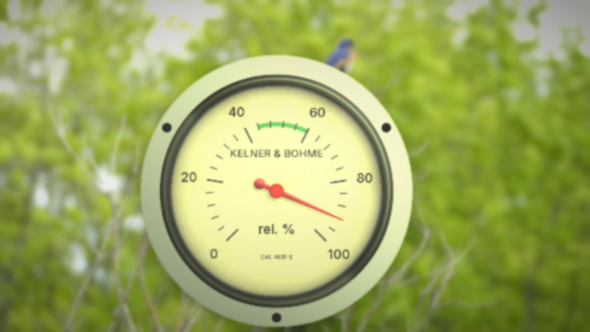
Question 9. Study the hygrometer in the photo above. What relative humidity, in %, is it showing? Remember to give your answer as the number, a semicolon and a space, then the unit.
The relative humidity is 92; %
